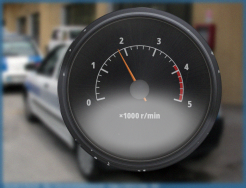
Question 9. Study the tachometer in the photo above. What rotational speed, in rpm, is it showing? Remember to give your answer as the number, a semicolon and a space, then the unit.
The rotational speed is 1800; rpm
